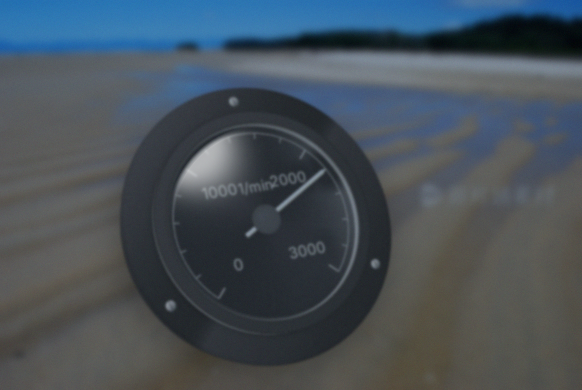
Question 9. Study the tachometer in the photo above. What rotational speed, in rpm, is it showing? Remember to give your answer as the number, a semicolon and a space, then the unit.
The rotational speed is 2200; rpm
